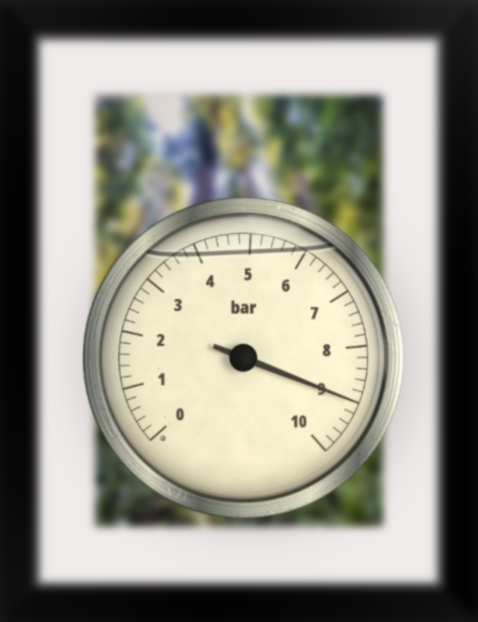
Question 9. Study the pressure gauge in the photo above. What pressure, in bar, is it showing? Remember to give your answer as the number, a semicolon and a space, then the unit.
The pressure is 9; bar
